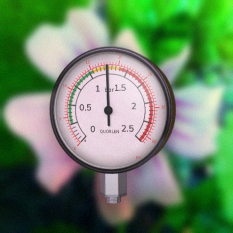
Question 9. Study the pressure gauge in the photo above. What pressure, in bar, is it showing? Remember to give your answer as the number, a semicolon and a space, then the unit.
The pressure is 1.25; bar
